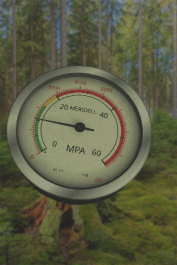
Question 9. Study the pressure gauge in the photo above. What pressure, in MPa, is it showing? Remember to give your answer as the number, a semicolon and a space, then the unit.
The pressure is 10; MPa
